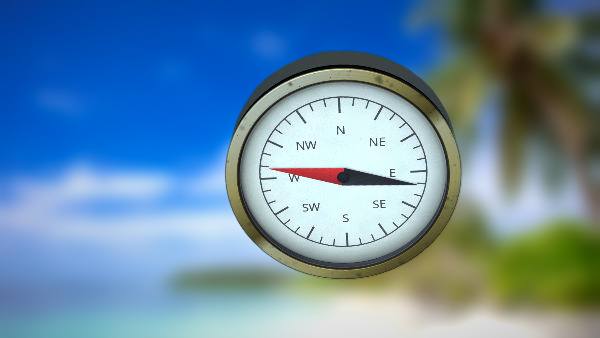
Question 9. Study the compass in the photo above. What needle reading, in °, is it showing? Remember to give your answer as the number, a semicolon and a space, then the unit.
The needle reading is 280; °
